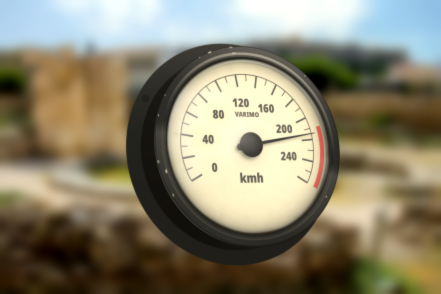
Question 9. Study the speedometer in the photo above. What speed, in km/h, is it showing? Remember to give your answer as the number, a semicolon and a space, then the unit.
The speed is 215; km/h
